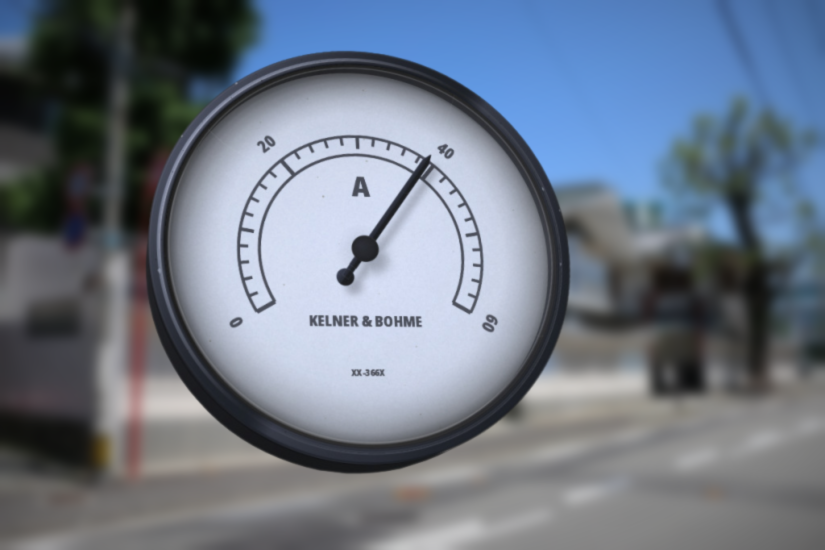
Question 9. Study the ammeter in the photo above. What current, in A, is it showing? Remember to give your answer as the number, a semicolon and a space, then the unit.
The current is 39; A
